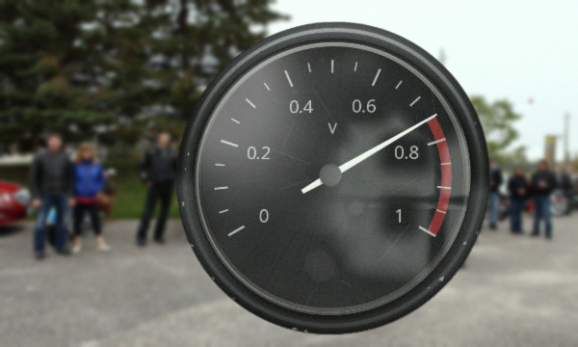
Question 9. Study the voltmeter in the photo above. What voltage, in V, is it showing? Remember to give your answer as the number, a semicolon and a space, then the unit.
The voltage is 0.75; V
